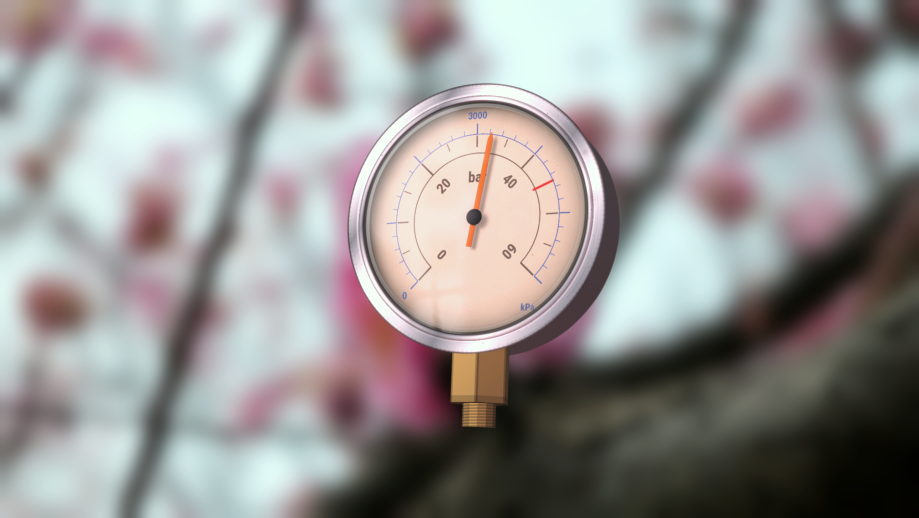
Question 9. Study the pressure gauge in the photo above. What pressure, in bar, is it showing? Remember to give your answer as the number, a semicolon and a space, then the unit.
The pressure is 32.5; bar
